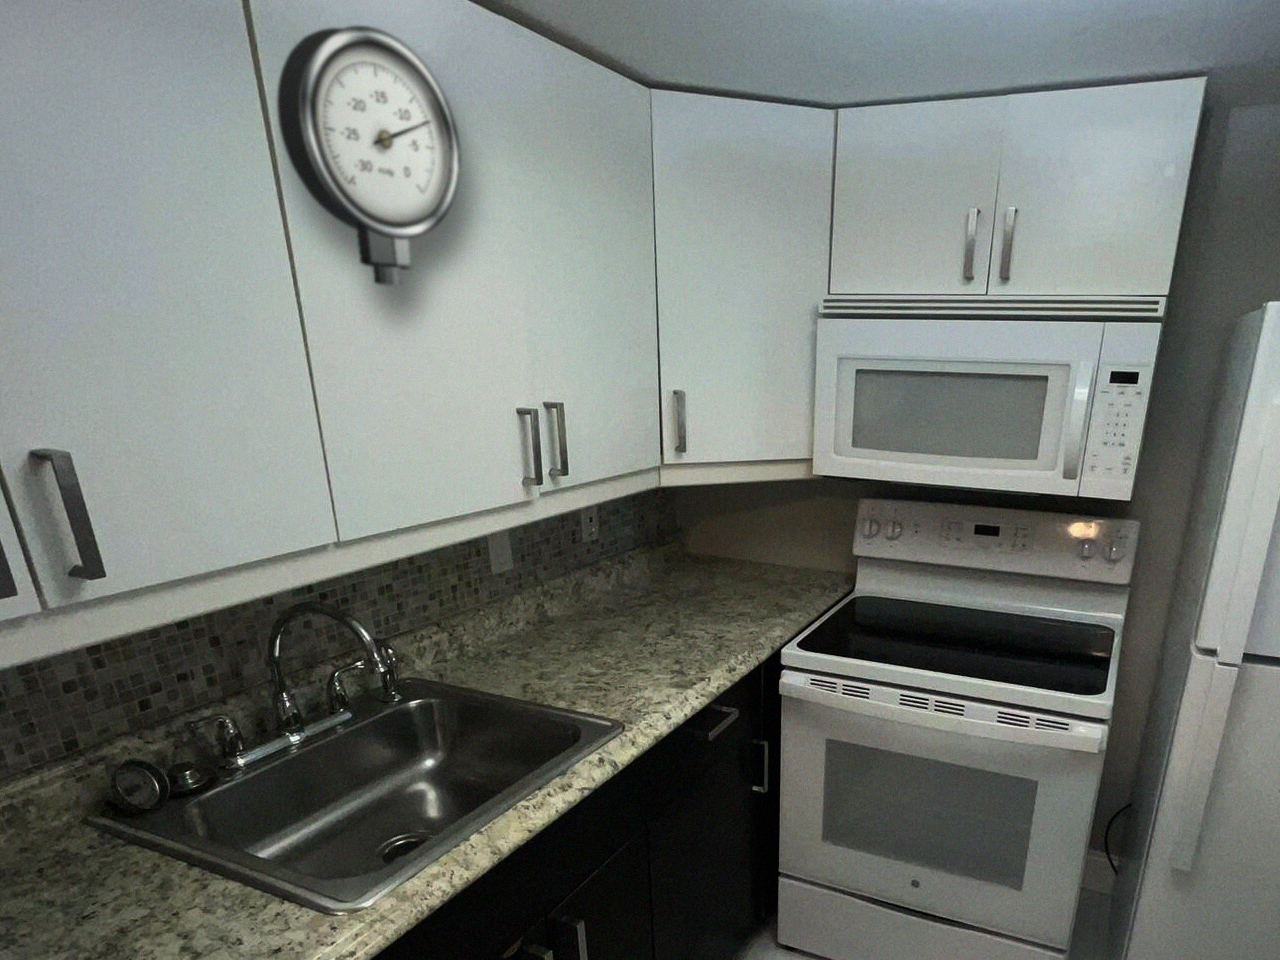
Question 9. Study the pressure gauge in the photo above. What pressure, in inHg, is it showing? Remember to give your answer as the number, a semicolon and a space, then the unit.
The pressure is -7.5; inHg
